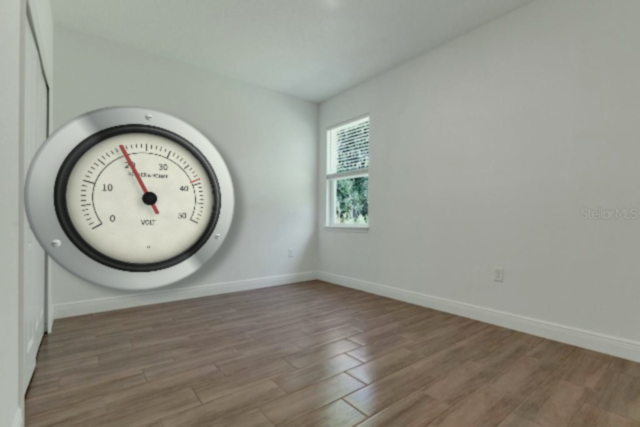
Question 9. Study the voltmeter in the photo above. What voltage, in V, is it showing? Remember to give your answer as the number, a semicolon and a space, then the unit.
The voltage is 20; V
